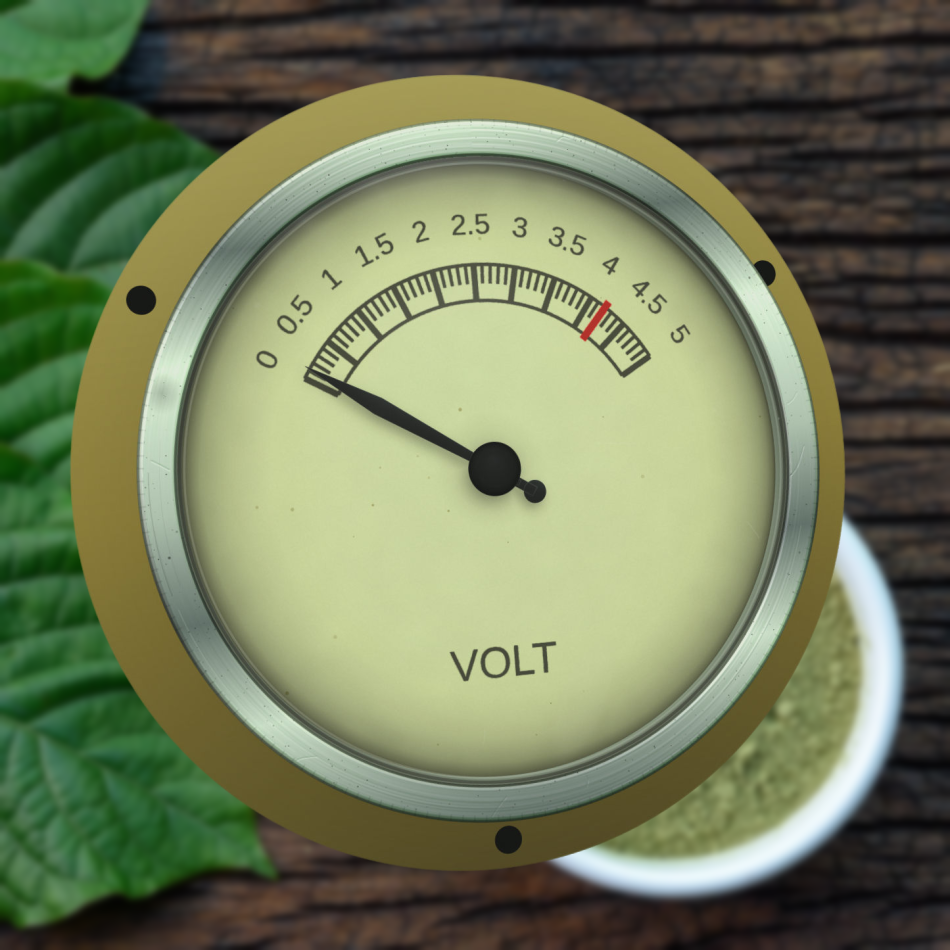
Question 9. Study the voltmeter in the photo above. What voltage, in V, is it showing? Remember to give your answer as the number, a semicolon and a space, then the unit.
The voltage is 0.1; V
